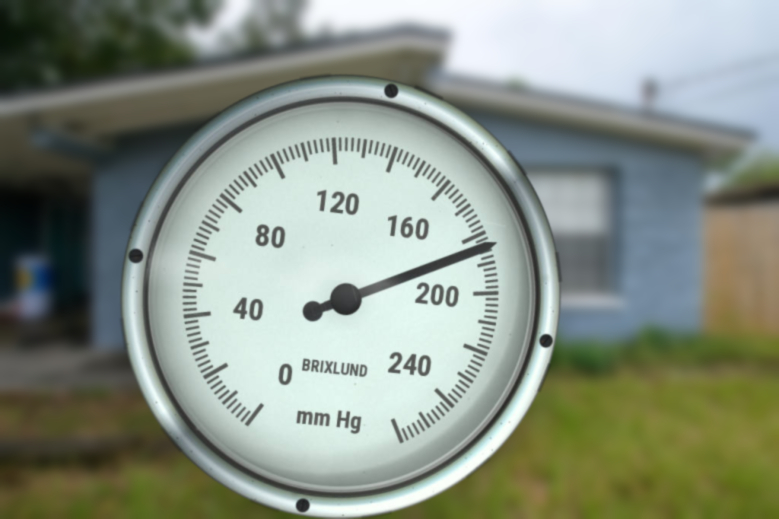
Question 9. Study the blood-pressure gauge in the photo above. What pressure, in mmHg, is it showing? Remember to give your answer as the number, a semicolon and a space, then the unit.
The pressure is 184; mmHg
